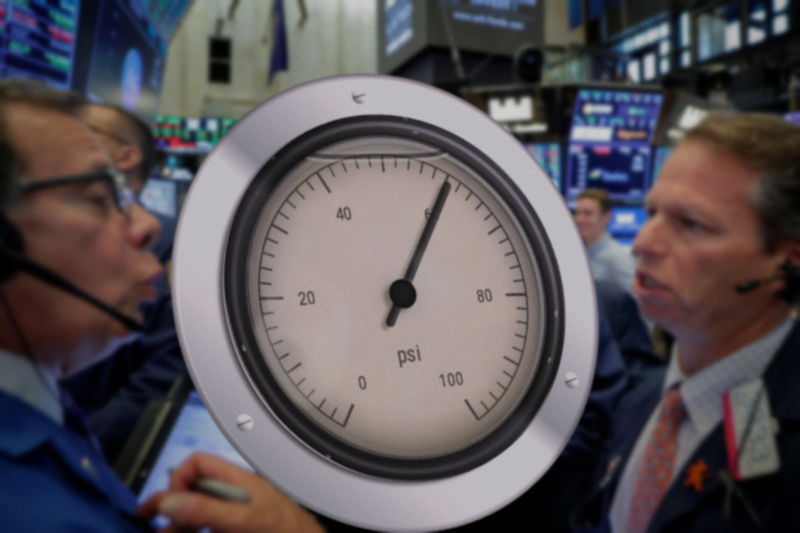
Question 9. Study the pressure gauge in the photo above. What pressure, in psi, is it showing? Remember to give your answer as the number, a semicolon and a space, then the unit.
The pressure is 60; psi
